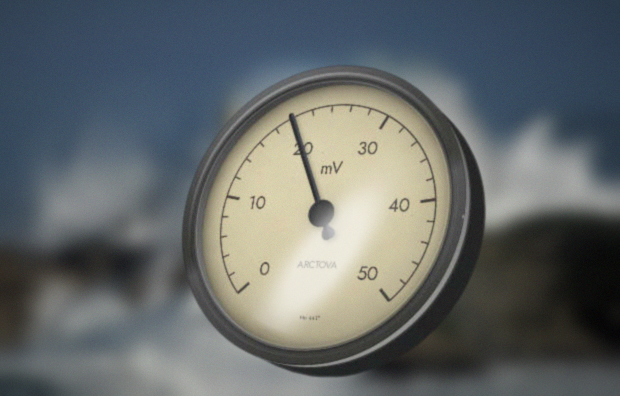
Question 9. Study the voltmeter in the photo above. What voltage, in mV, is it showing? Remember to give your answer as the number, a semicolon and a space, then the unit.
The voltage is 20; mV
